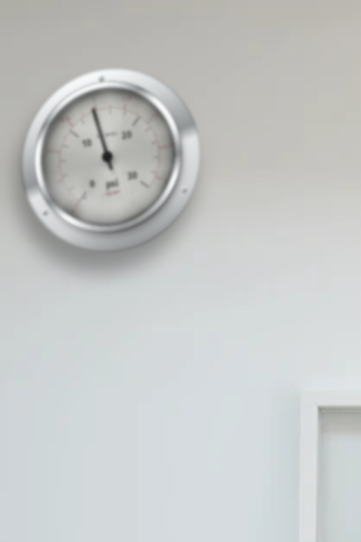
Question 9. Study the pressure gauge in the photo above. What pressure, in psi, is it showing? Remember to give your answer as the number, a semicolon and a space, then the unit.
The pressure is 14; psi
